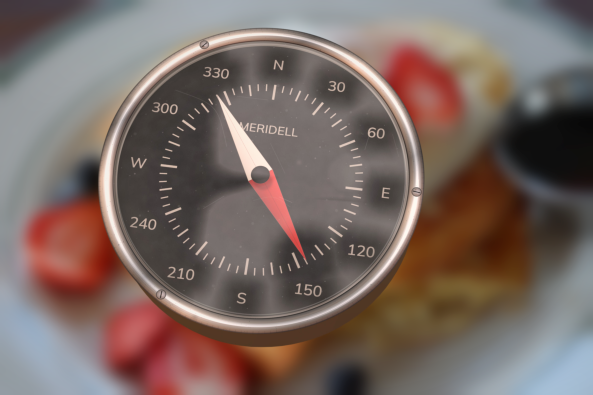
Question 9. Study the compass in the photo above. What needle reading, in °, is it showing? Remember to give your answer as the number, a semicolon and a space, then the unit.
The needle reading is 145; °
